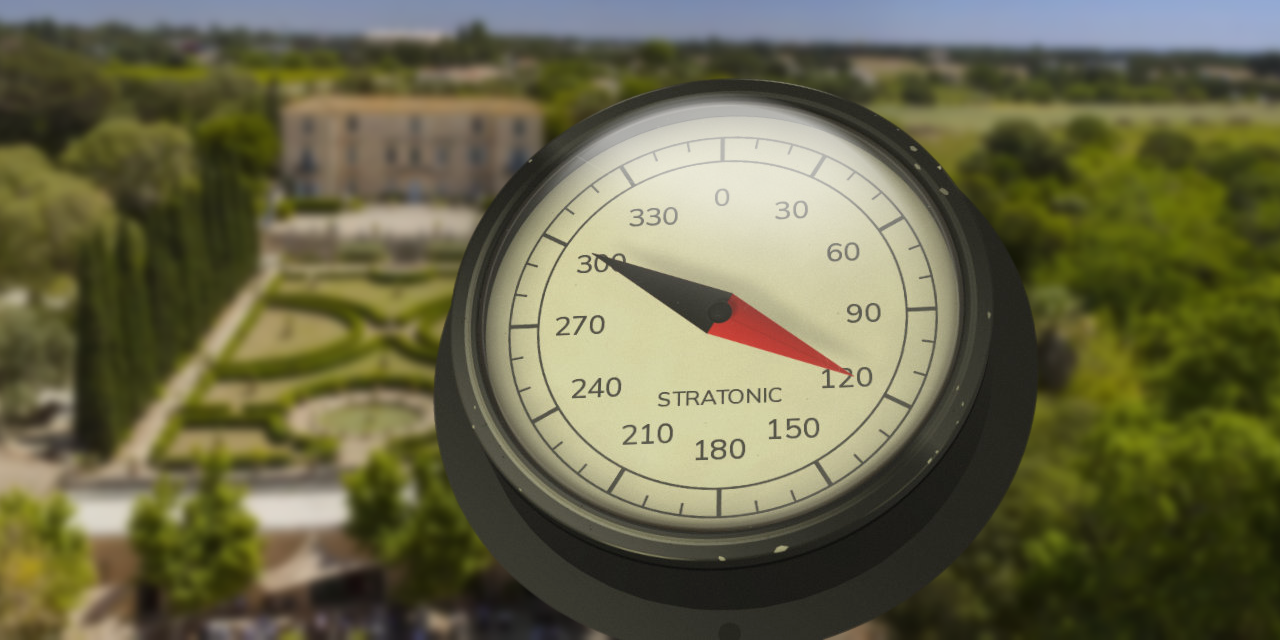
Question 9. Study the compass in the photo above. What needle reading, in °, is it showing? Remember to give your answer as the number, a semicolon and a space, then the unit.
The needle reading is 120; °
